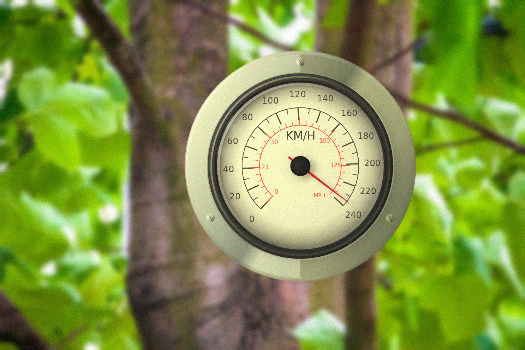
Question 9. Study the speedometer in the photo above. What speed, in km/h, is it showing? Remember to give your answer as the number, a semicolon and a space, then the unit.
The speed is 235; km/h
